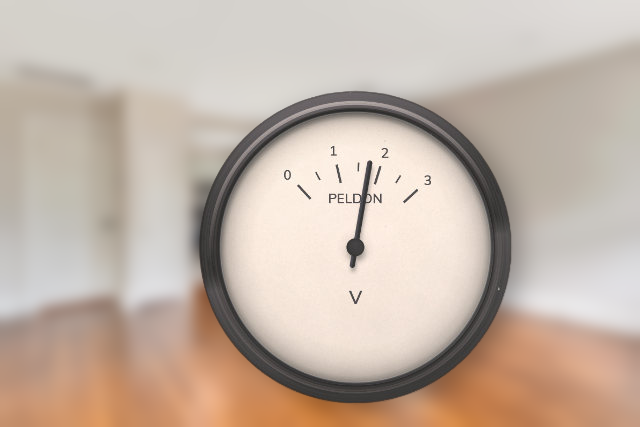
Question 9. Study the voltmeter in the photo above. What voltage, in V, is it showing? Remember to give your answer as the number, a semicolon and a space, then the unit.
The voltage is 1.75; V
